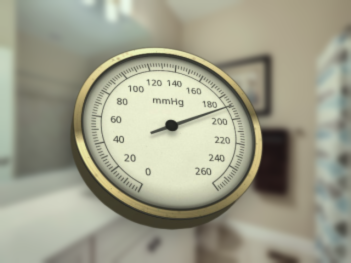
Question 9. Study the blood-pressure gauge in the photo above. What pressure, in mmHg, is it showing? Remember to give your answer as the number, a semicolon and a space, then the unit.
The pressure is 190; mmHg
